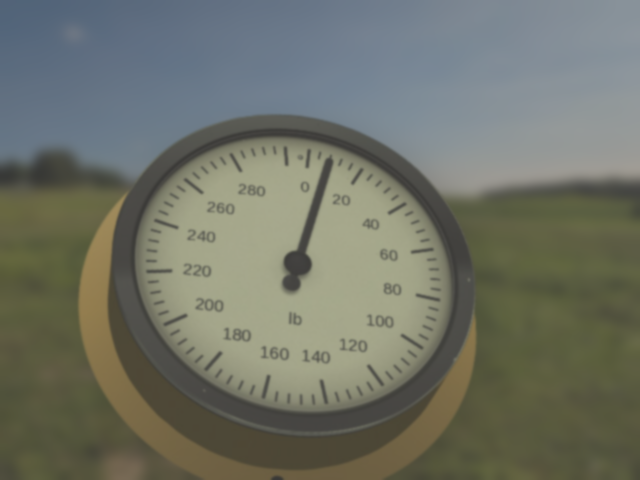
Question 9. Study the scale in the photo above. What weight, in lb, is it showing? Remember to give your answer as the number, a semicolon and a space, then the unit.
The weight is 8; lb
